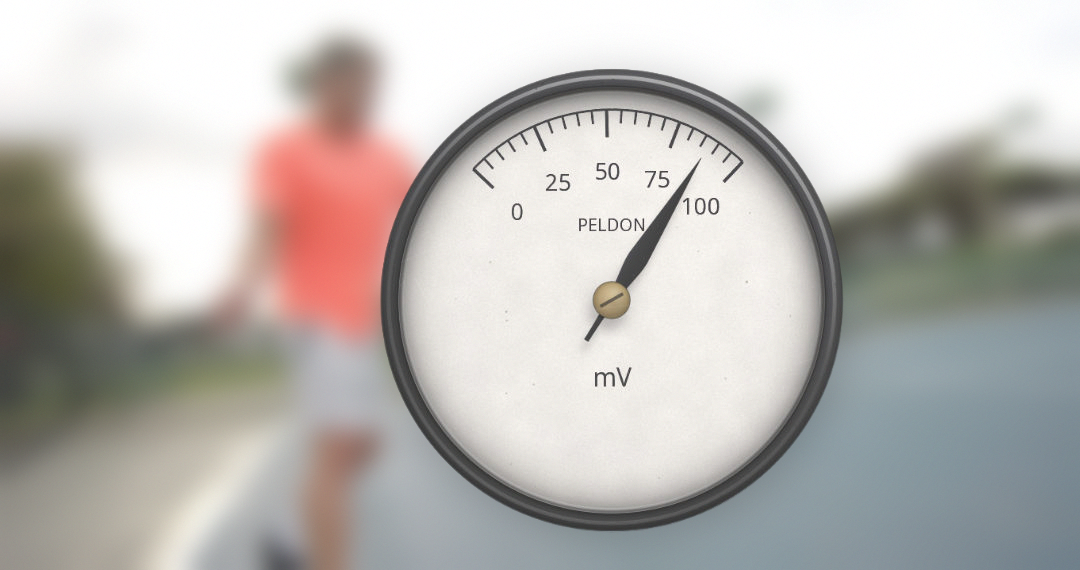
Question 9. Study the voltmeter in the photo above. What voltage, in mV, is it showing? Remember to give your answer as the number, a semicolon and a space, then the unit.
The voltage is 87.5; mV
